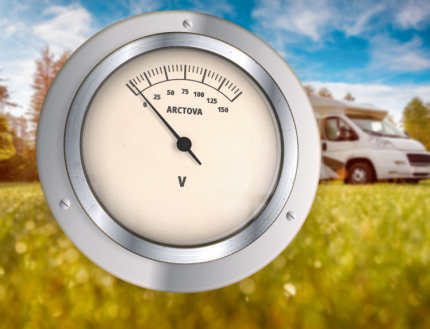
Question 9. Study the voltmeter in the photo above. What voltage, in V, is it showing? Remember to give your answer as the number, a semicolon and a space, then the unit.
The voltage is 5; V
